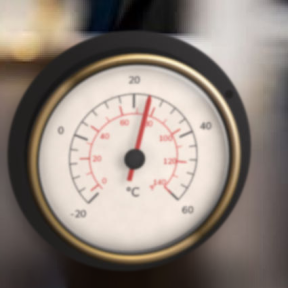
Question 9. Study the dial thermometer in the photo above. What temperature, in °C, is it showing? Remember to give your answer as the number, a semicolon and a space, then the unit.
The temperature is 24; °C
